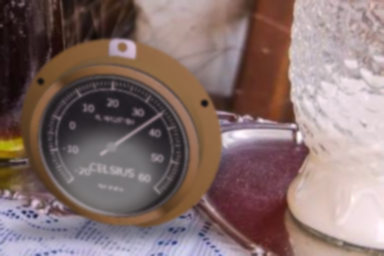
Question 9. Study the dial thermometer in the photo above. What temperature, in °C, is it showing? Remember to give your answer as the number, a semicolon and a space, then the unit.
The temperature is 35; °C
